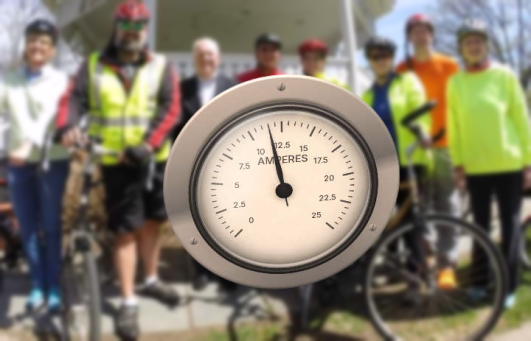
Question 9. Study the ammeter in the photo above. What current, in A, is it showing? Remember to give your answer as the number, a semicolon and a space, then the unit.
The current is 11.5; A
